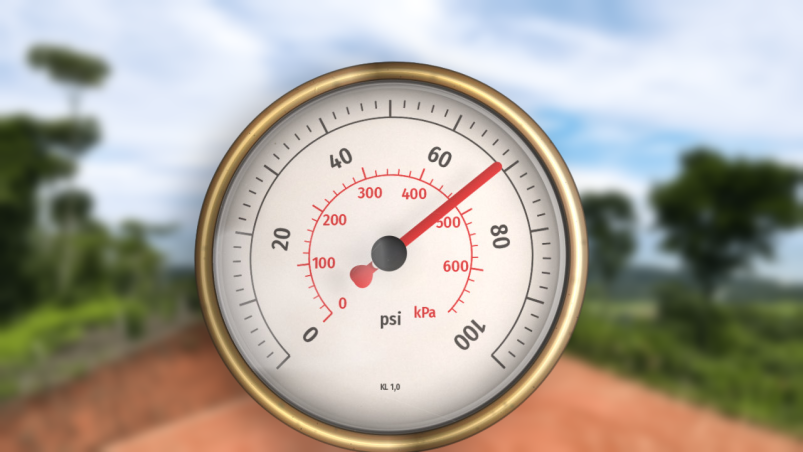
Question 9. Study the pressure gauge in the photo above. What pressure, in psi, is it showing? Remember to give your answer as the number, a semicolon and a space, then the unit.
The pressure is 69; psi
